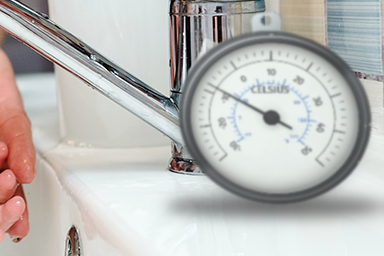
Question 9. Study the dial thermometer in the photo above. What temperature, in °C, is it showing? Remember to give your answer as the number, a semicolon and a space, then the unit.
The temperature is -8; °C
